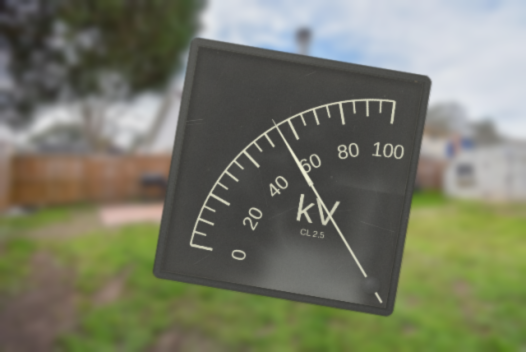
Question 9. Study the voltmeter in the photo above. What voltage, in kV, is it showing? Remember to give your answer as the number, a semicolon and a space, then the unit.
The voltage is 55; kV
